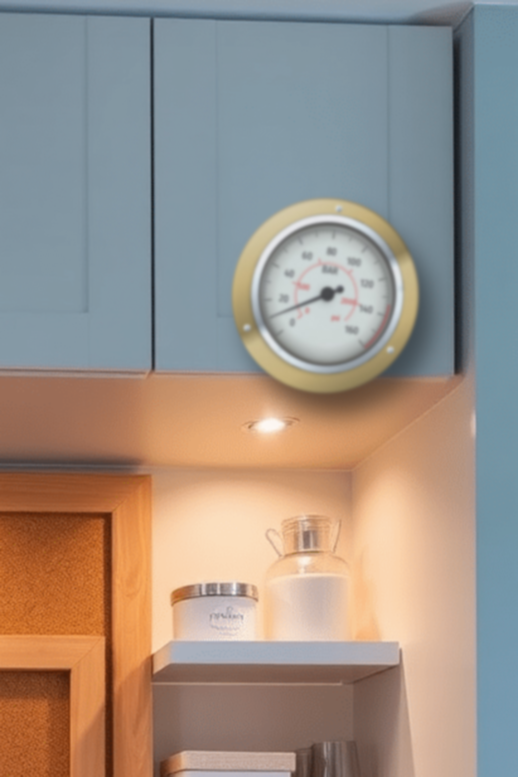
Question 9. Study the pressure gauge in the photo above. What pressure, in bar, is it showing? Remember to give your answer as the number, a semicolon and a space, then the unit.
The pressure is 10; bar
